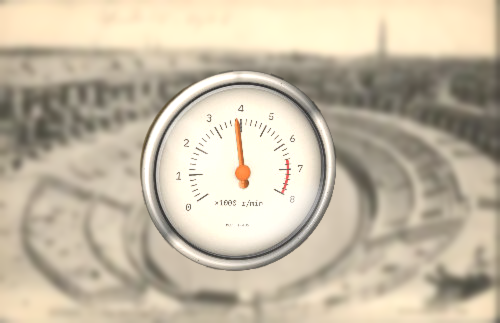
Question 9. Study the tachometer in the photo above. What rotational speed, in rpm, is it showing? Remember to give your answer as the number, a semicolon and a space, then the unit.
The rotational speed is 3800; rpm
